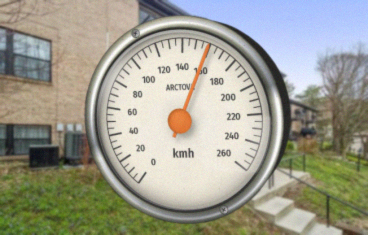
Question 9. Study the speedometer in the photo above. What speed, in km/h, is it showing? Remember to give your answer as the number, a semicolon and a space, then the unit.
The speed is 160; km/h
